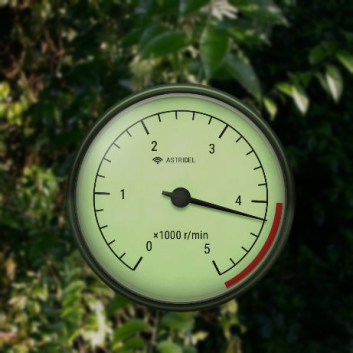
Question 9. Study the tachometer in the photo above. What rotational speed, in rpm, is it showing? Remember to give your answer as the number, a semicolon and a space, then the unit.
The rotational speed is 4200; rpm
